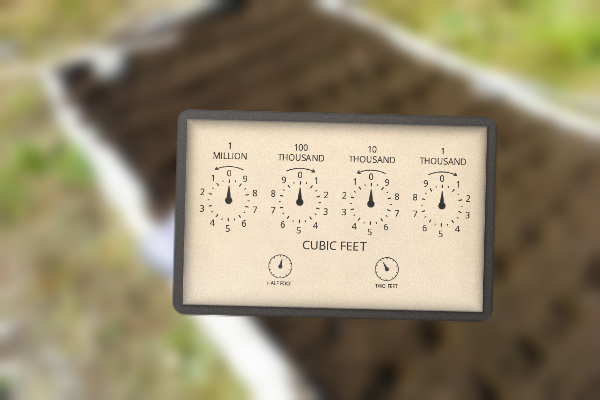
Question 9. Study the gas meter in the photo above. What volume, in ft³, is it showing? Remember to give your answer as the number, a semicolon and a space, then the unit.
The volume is 0; ft³
